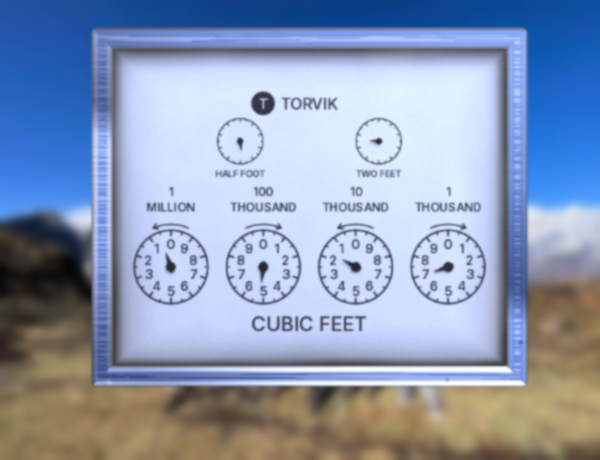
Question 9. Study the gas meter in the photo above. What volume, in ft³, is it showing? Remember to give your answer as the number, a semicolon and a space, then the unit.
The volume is 51700; ft³
